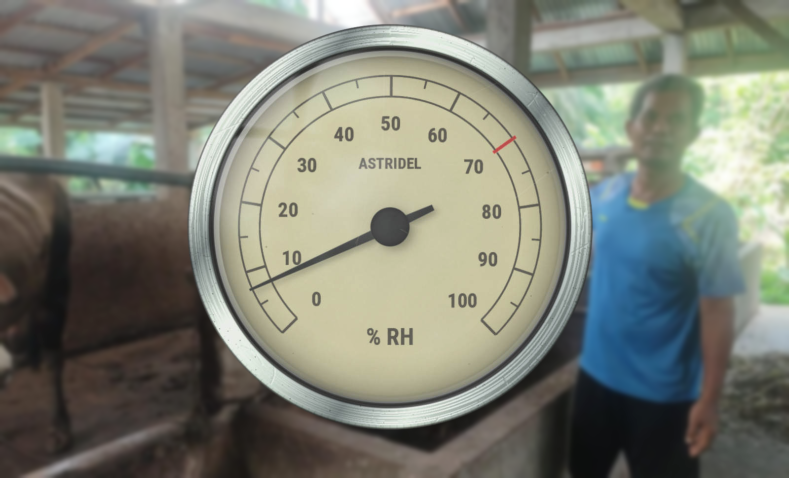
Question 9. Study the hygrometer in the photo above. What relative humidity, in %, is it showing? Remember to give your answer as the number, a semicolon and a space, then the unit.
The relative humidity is 7.5; %
